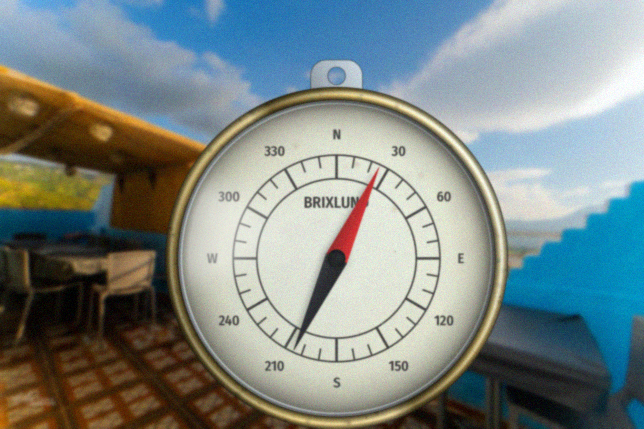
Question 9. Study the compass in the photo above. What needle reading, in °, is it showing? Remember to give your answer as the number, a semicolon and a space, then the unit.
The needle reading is 25; °
